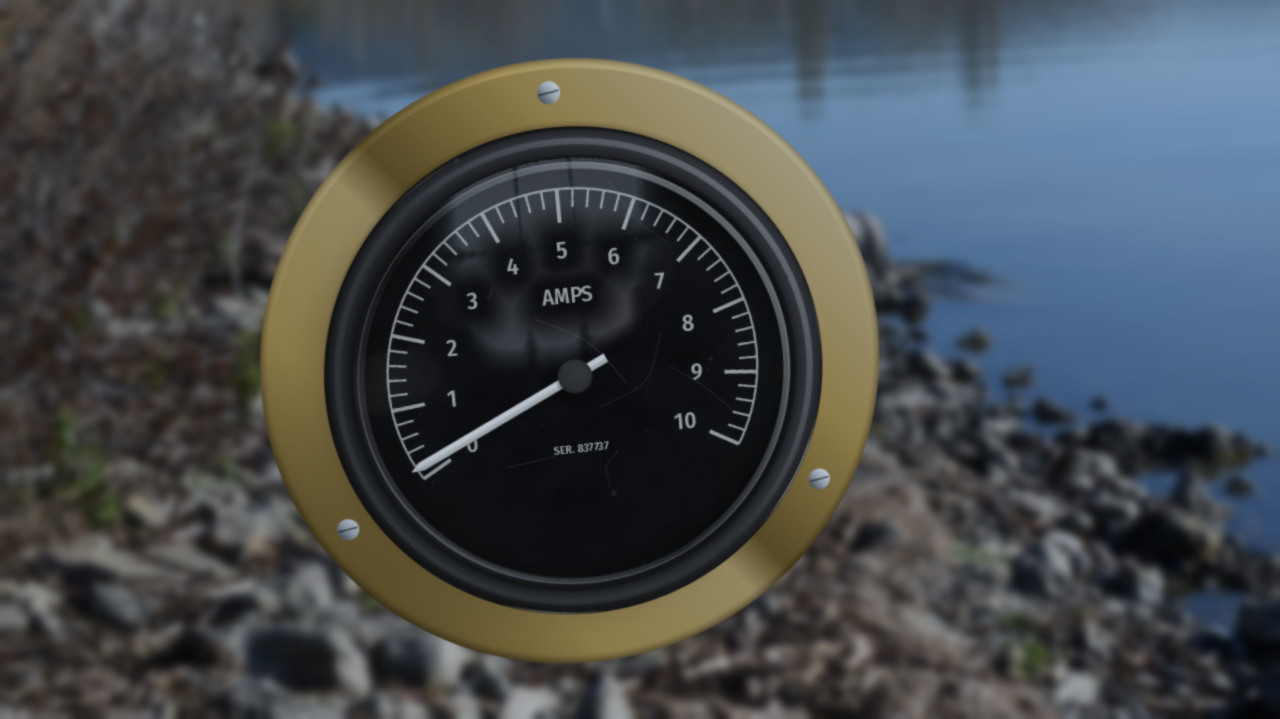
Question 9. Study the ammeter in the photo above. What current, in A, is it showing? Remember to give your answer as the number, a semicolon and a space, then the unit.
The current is 0.2; A
